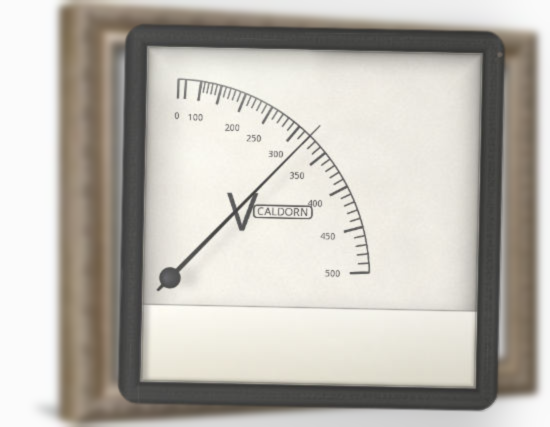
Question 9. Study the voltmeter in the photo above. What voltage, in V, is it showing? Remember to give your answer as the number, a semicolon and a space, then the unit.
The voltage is 320; V
